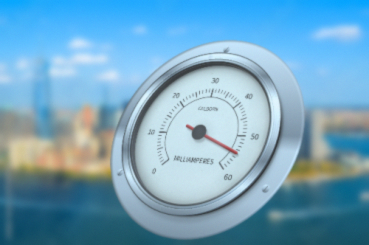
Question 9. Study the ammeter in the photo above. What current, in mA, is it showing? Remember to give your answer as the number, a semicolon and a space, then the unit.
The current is 55; mA
